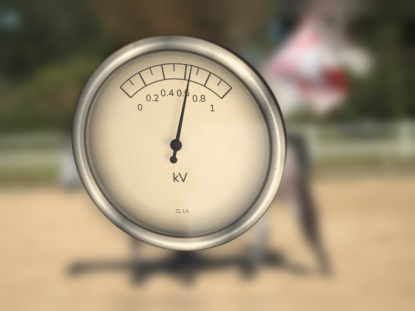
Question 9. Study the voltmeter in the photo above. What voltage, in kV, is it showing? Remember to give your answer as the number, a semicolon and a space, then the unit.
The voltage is 0.65; kV
